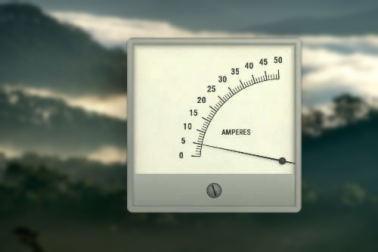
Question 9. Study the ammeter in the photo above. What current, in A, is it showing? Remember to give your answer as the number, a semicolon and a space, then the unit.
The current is 5; A
